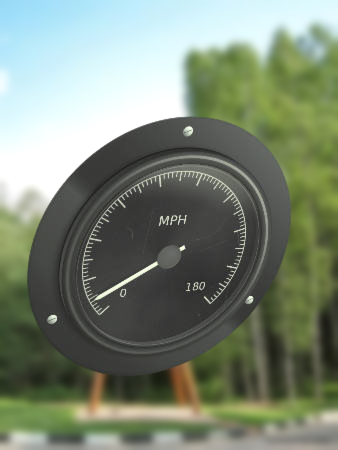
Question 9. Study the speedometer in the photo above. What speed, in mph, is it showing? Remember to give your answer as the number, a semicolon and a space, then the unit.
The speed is 10; mph
